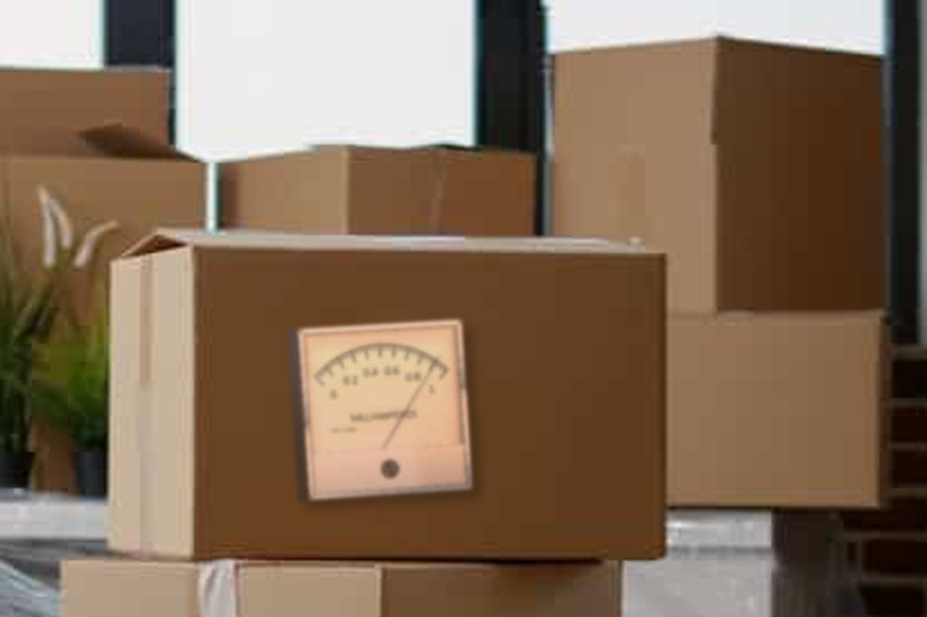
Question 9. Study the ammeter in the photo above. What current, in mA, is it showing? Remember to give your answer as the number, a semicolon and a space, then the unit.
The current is 0.9; mA
